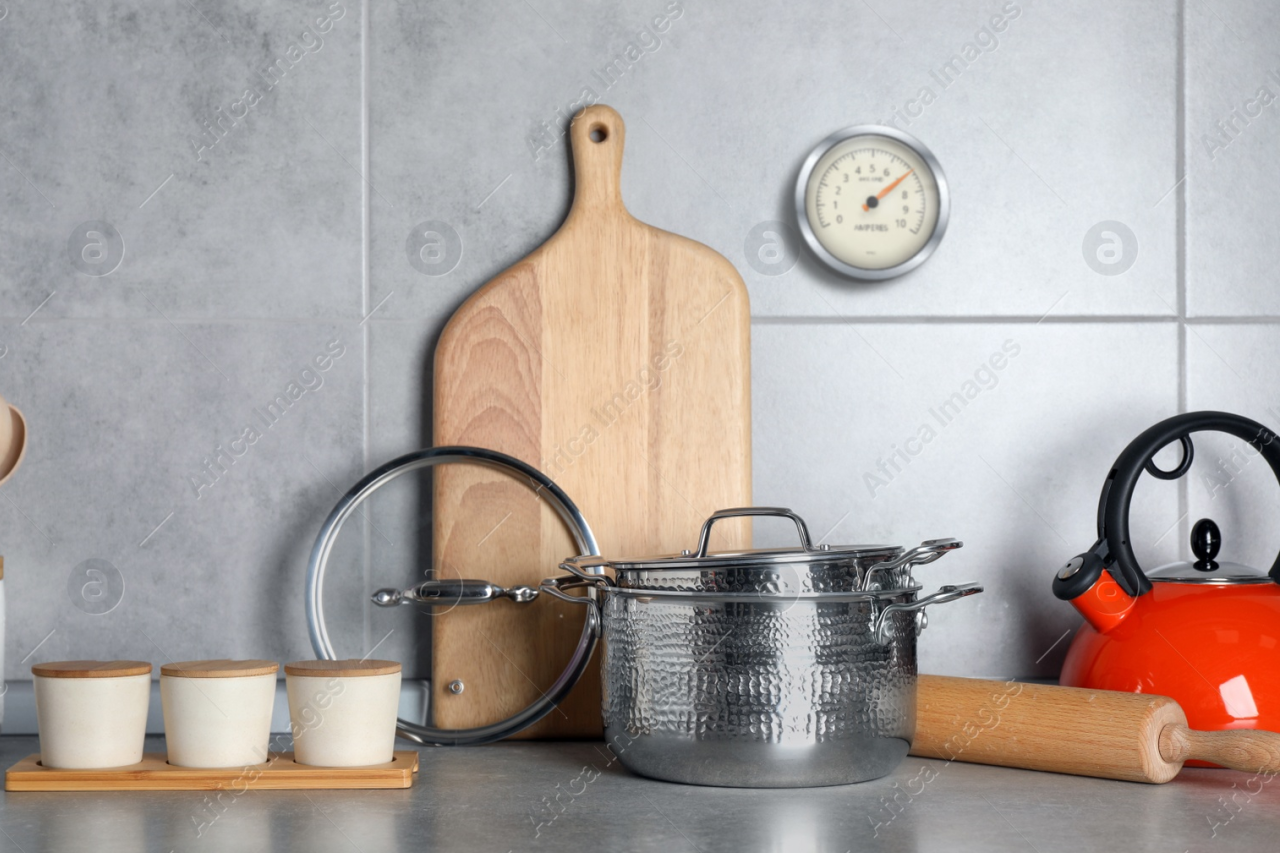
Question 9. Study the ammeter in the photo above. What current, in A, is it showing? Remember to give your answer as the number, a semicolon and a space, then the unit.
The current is 7; A
